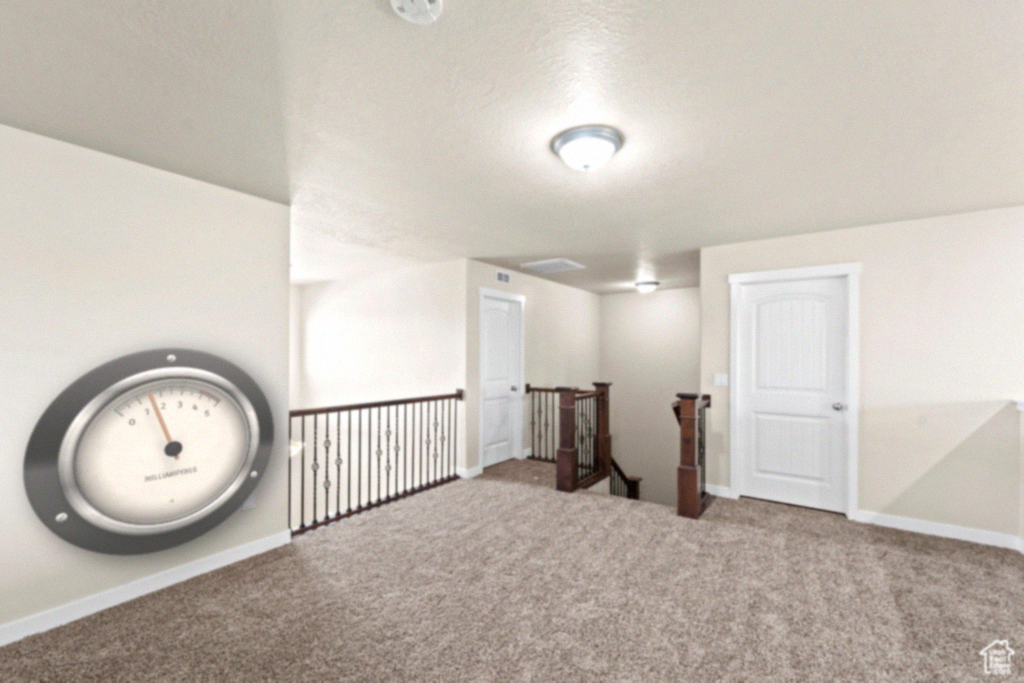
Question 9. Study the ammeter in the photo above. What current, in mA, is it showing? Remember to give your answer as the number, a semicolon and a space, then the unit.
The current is 1.5; mA
